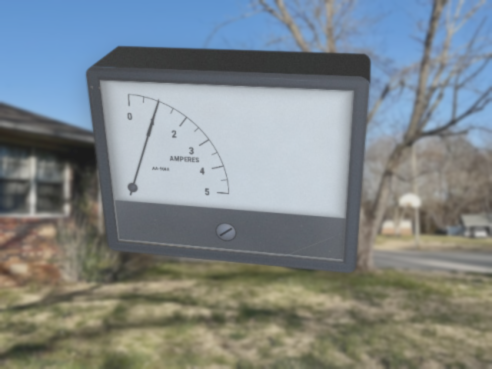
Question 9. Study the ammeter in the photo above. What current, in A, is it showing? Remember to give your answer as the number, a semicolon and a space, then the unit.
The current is 1; A
